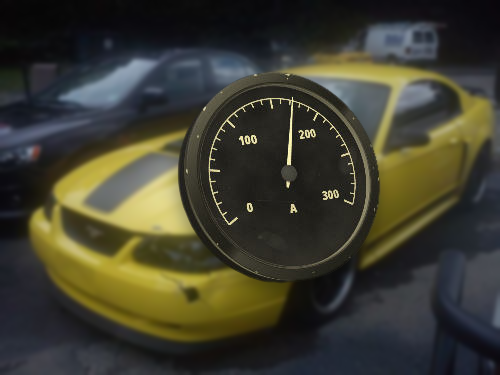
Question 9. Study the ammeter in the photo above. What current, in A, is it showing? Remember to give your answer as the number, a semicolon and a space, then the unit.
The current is 170; A
